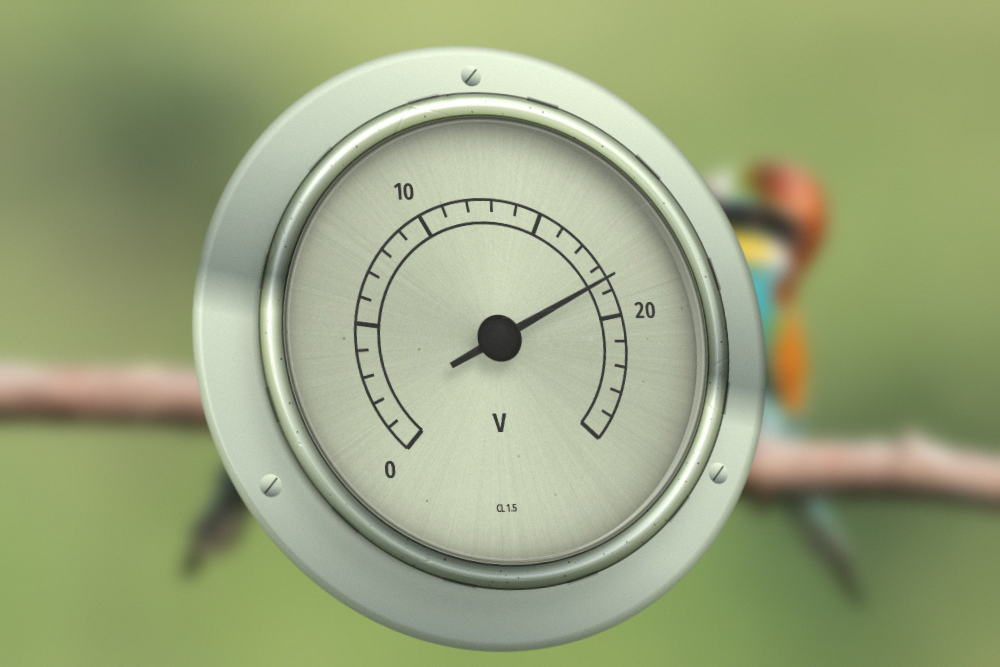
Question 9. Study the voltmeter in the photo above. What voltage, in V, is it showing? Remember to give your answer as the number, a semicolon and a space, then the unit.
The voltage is 18.5; V
